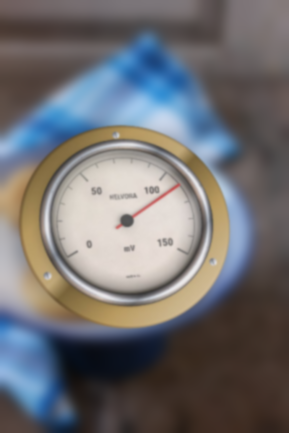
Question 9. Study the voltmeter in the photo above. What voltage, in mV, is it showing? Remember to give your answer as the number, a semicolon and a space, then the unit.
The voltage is 110; mV
